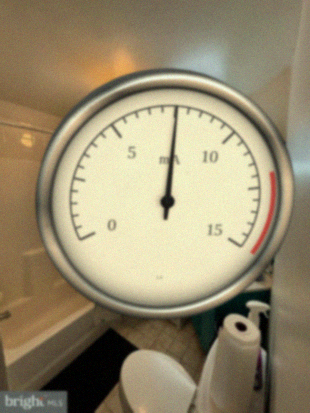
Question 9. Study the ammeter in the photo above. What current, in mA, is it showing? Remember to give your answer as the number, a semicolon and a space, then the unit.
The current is 7.5; mA
